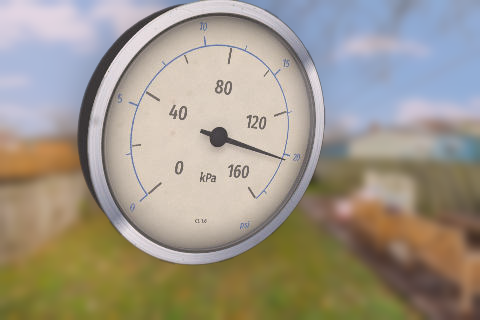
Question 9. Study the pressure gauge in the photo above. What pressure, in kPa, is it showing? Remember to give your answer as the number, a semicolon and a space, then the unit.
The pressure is 140; kPa
